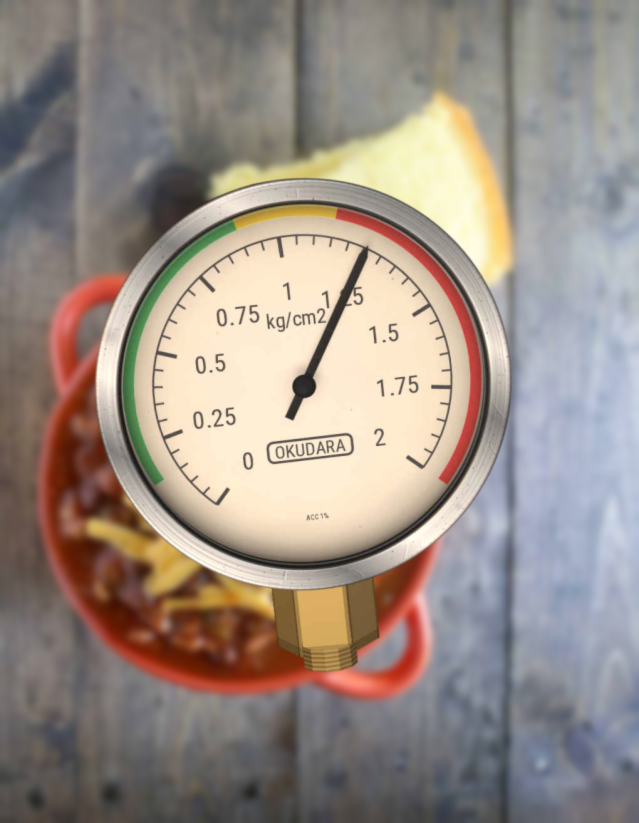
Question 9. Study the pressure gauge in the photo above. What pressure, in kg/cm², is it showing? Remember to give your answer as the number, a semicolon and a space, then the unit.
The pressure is 1.25; kg/cm²
